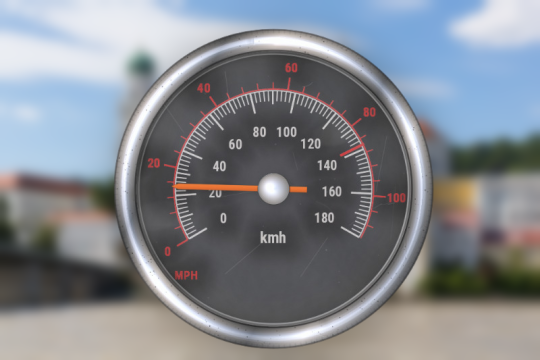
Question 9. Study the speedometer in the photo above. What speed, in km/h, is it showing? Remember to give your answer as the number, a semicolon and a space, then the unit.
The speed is 24; km/h
